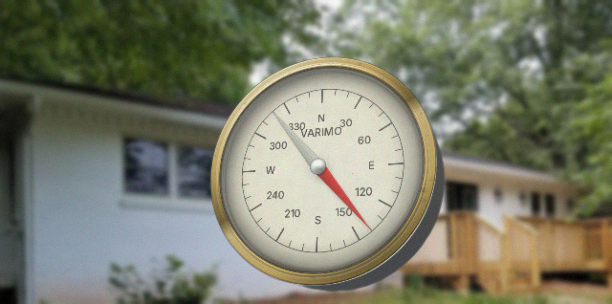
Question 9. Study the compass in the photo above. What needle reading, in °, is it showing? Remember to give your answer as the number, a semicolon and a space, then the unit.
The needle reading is 140; °
